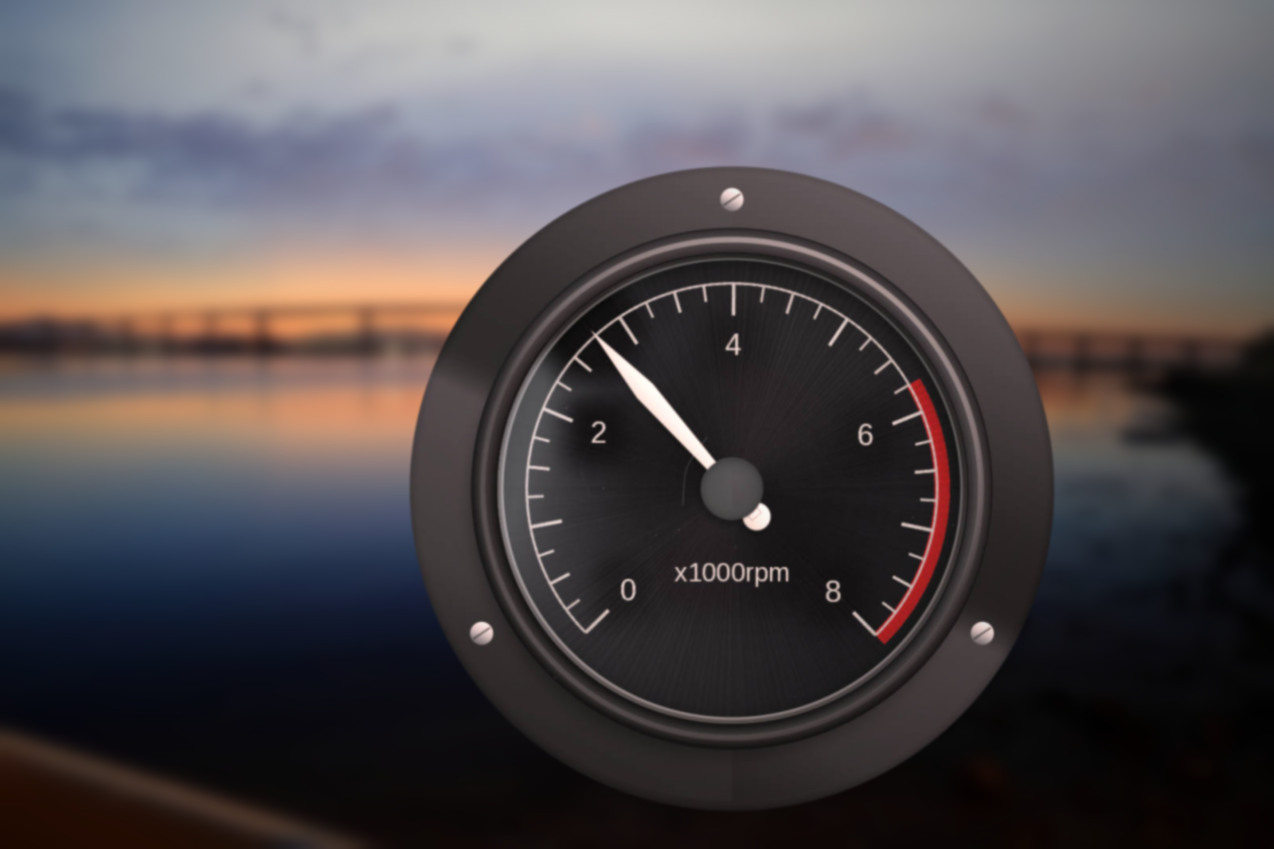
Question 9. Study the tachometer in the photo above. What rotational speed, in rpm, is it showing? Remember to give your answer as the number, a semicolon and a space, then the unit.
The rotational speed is 2750; rpm
